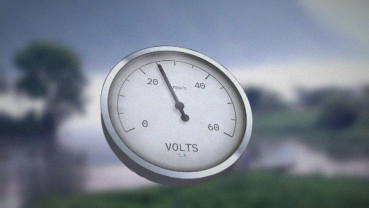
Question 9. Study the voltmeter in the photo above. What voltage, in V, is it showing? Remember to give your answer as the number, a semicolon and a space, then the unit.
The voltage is 25; V
